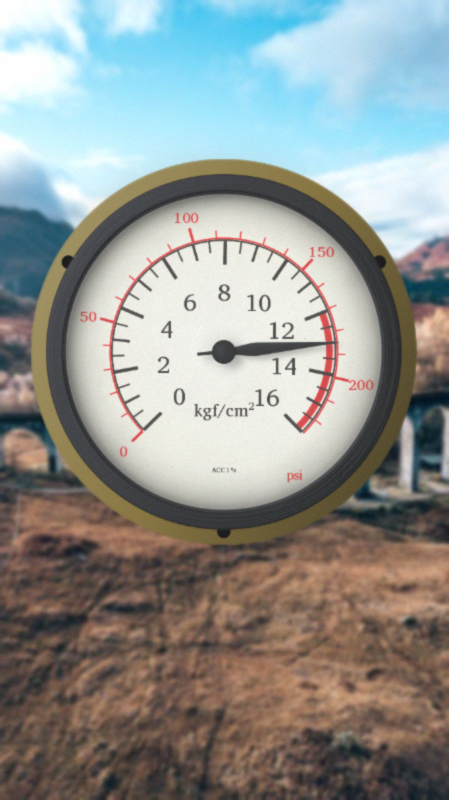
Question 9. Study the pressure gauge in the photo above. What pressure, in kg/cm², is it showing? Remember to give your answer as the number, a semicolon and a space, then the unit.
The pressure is 13; kg/cm²
